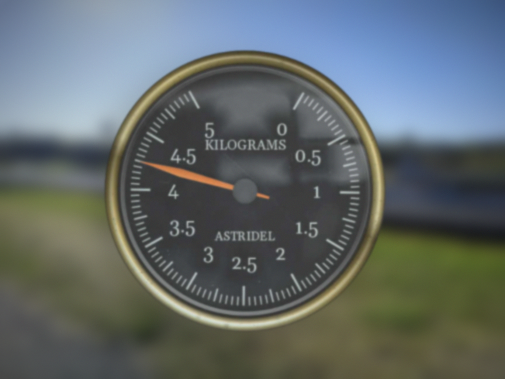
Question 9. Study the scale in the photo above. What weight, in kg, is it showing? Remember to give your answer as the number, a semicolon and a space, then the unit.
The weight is 4.25; kg
